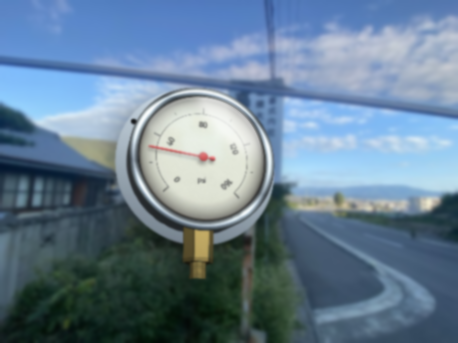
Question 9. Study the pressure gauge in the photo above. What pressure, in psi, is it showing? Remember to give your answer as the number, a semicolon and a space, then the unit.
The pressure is 30; psi
